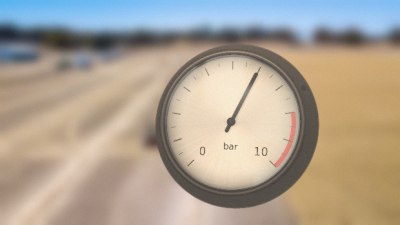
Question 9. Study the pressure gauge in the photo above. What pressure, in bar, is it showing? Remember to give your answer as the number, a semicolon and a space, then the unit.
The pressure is 6; bar
